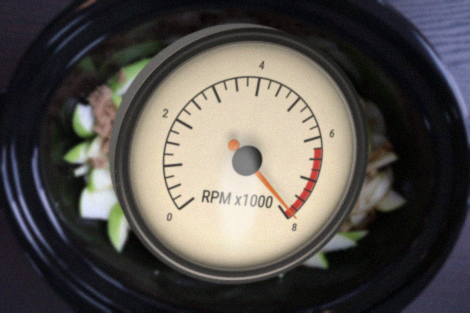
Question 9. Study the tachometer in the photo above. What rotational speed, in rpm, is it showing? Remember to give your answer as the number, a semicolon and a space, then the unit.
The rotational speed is 7875; rpm
